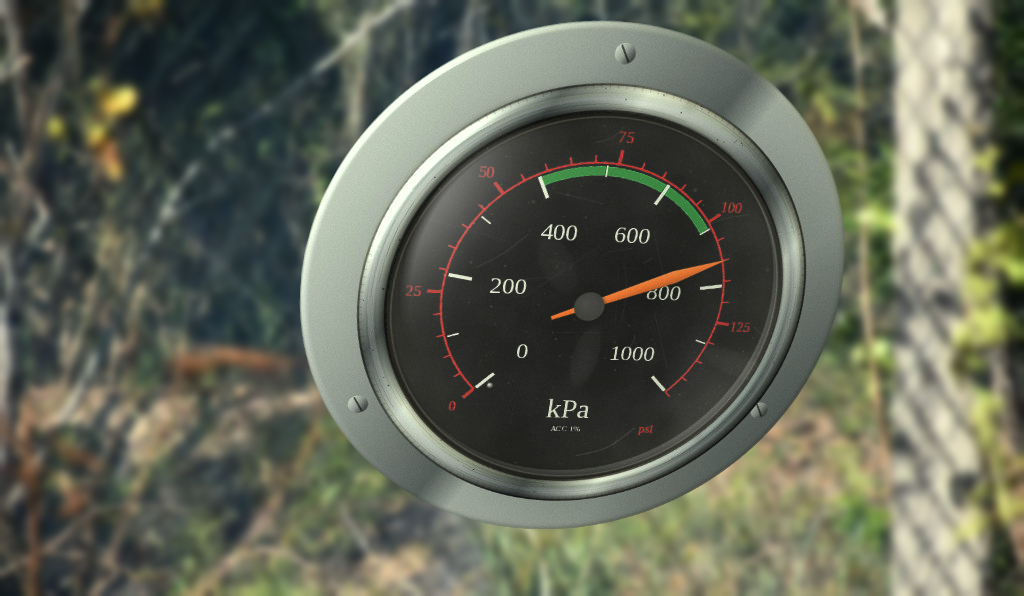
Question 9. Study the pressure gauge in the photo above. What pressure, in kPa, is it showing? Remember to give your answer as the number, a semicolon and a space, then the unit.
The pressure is 750; kPa
